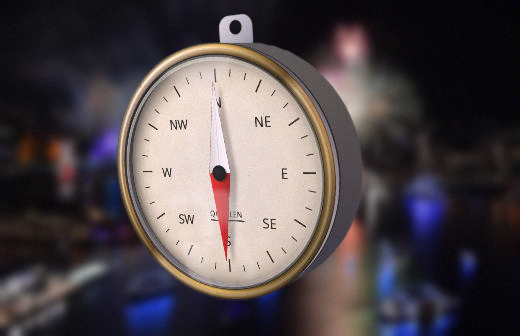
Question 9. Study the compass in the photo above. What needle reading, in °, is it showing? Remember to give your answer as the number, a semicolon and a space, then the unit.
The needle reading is 180; °
